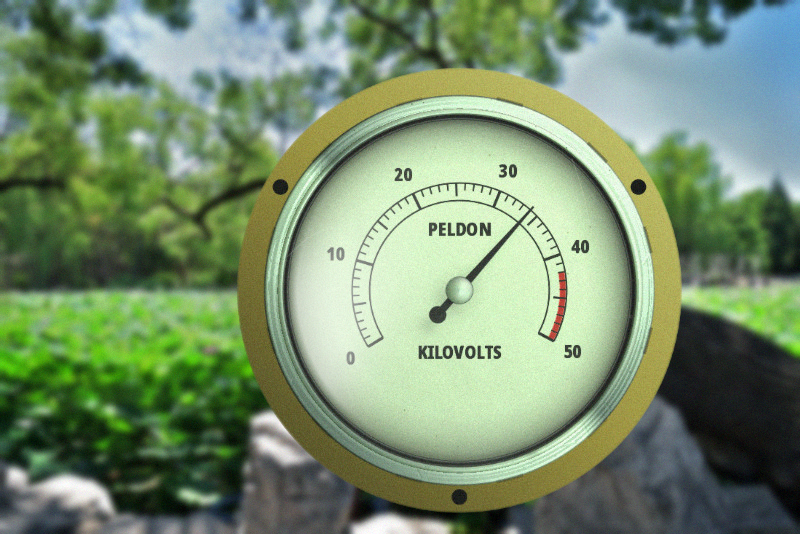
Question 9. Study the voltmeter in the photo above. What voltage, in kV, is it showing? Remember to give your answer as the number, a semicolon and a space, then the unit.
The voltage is 34; kV
